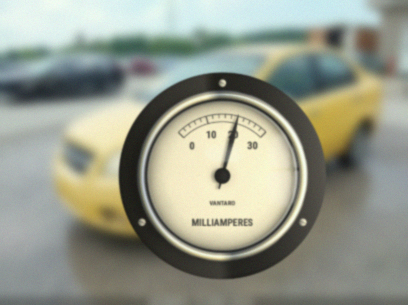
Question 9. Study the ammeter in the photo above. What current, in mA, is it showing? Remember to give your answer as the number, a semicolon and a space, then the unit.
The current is 20; mA
